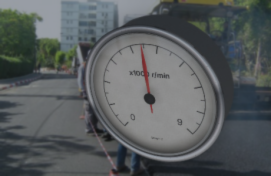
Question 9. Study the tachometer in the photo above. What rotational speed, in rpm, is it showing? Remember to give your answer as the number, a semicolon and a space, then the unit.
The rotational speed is 4500; rpm
